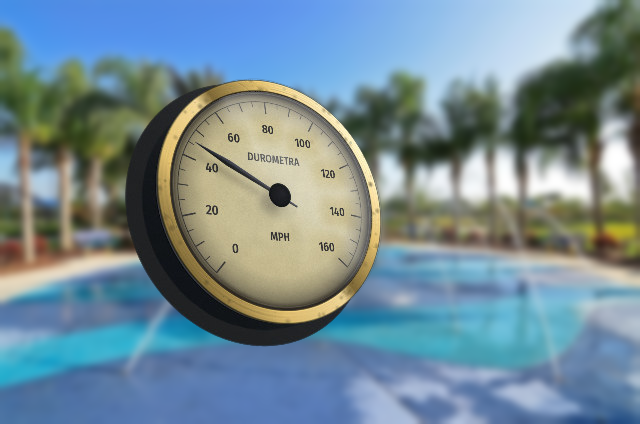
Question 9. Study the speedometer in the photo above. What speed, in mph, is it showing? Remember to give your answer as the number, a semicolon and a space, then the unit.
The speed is 45; mph
